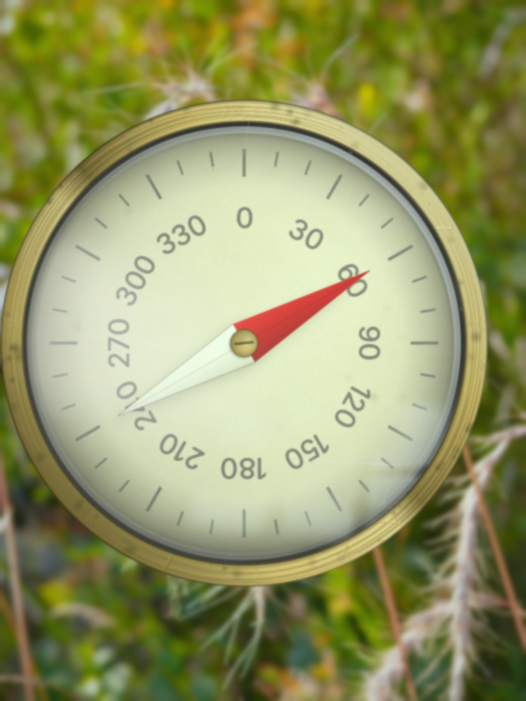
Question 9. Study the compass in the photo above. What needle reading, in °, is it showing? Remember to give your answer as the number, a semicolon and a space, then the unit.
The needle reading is 60; °
